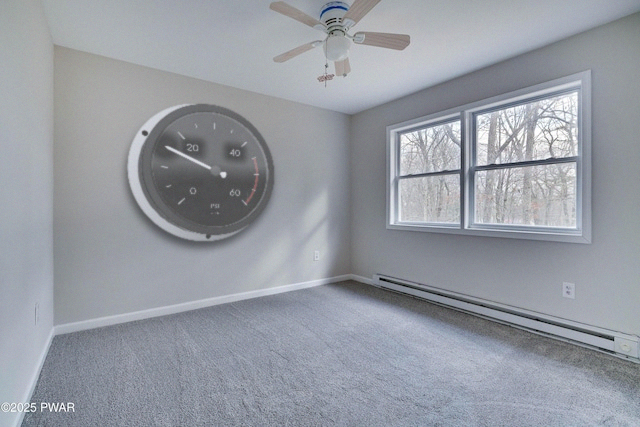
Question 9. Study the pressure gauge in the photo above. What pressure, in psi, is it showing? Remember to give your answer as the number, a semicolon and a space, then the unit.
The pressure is 15; psi
